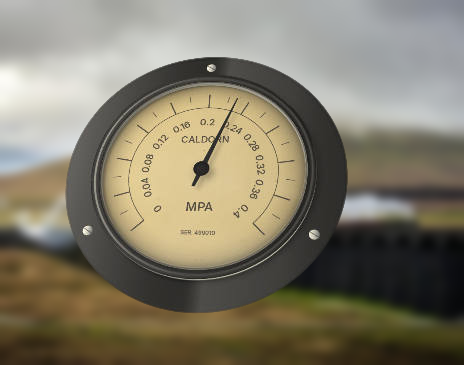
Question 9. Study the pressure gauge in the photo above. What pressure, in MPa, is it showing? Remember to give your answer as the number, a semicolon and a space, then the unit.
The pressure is 0.23; MPa
